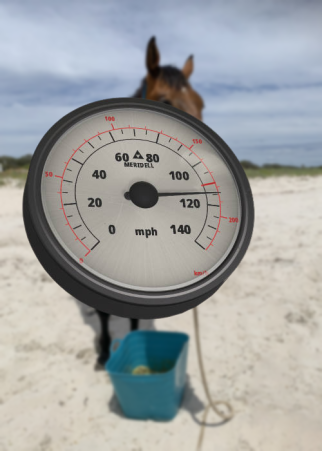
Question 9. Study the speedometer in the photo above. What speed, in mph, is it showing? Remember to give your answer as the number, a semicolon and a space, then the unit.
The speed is 115; mph
